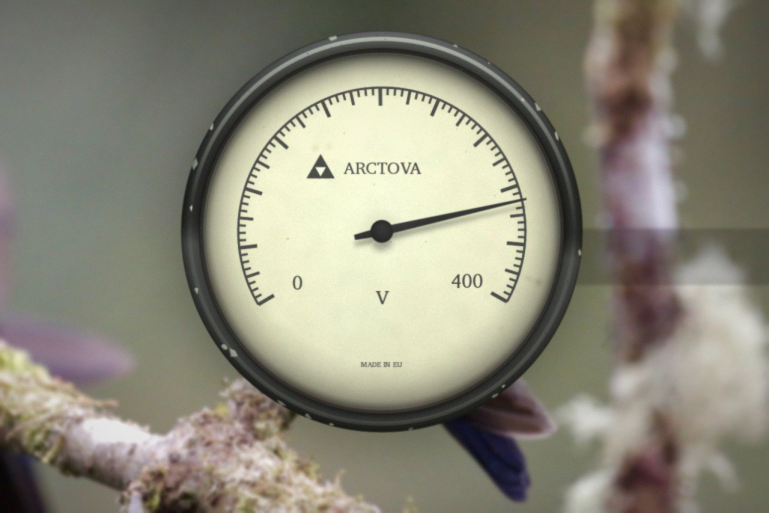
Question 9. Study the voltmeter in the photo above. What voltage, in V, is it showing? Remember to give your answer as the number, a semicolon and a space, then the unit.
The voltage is 330; V
